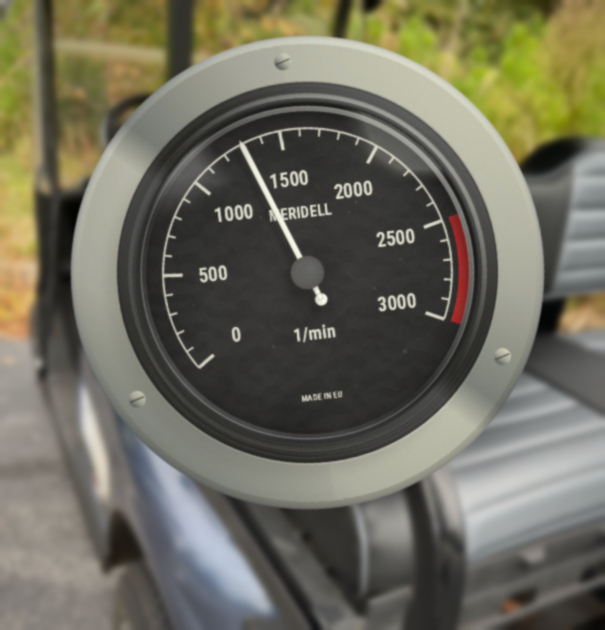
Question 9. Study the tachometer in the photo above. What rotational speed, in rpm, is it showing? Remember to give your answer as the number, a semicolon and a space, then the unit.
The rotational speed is 1300; rpm
